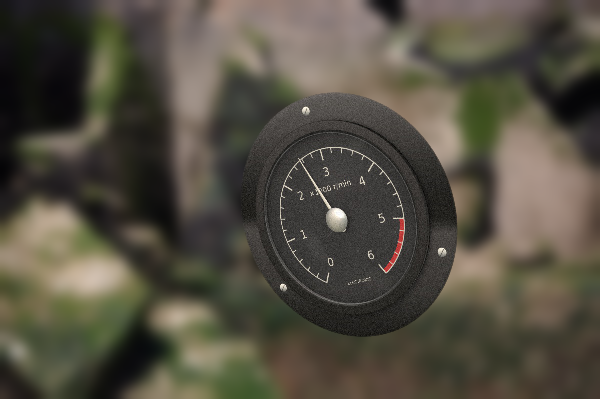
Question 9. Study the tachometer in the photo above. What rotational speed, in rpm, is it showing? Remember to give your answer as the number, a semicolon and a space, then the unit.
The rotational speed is 2600; rpm
